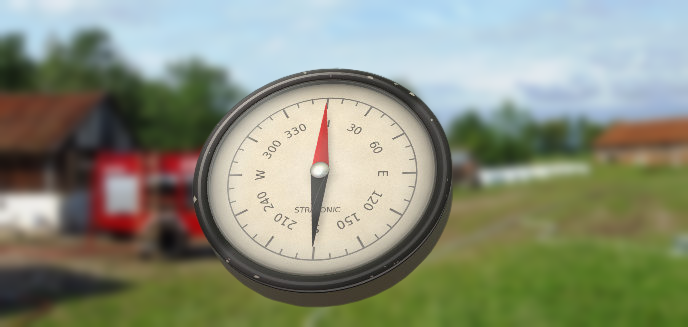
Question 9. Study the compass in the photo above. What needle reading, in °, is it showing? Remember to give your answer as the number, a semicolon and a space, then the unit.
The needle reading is 0; °
